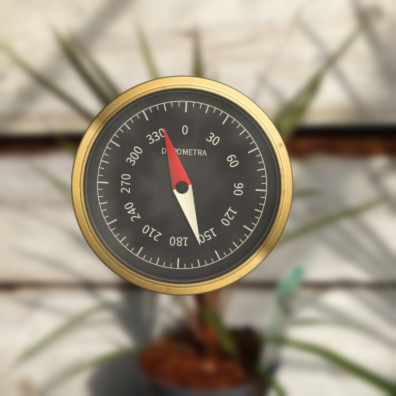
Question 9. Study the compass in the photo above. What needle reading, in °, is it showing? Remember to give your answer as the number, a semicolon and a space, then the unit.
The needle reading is 340; °
